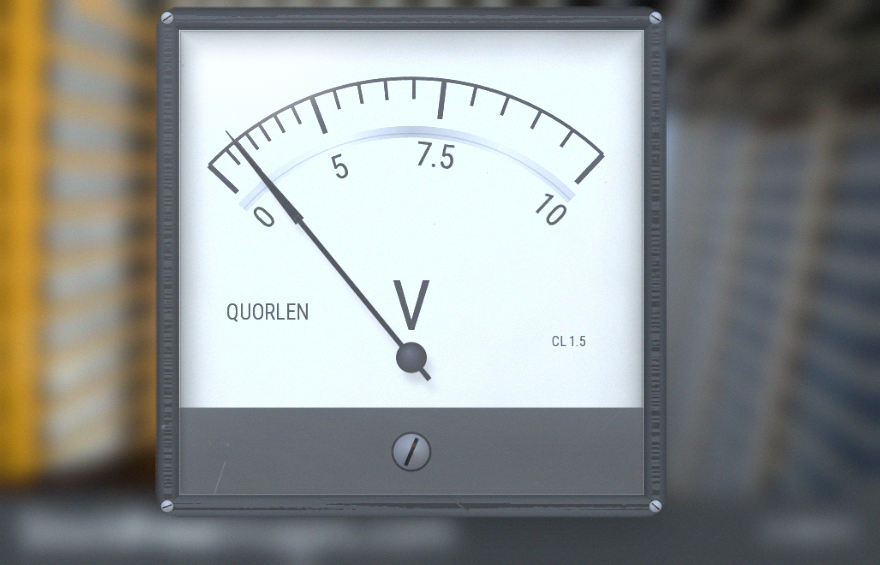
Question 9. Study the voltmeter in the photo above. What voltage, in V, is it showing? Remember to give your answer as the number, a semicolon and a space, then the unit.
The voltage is 2.5; V
